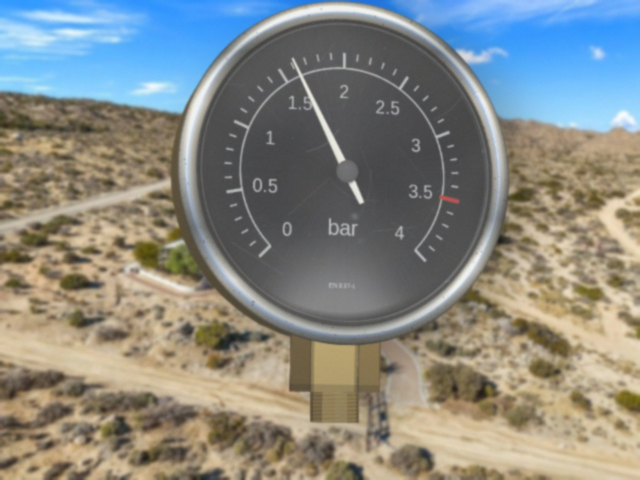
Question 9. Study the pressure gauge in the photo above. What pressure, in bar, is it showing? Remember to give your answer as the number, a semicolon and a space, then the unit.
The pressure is 1.6; bar
